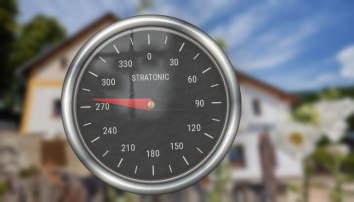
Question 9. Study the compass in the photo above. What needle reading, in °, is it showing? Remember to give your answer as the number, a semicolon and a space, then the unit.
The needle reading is 277.5; °
